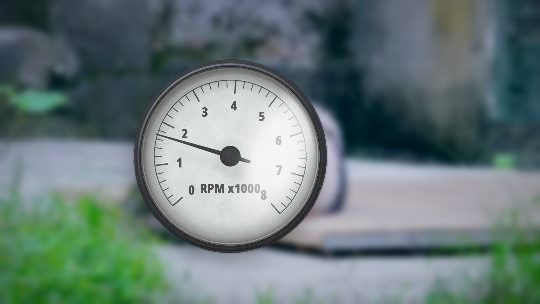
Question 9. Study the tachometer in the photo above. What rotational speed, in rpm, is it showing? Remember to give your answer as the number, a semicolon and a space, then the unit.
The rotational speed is 1700; rpm
